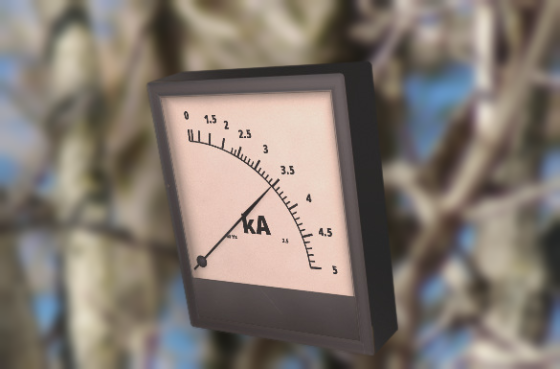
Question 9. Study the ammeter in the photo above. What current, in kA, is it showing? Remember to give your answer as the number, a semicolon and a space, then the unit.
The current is 3.5; kA
